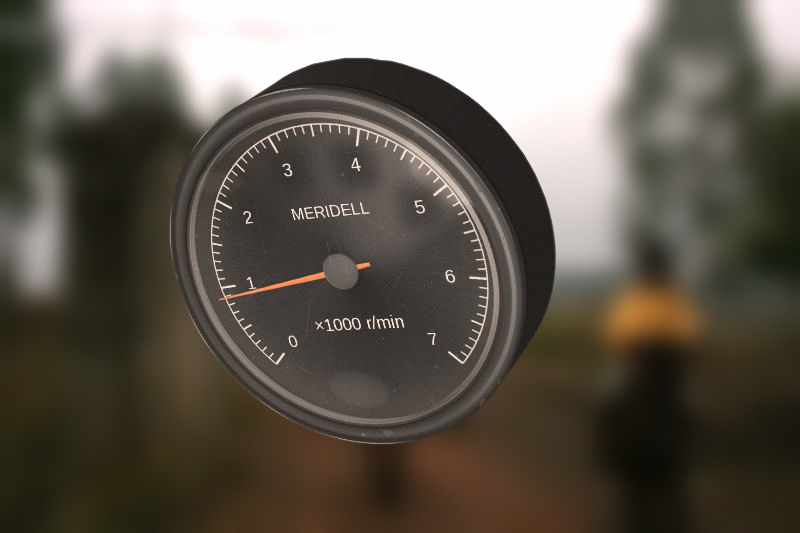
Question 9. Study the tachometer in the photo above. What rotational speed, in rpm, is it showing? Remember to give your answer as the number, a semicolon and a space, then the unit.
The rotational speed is 900; rpm
